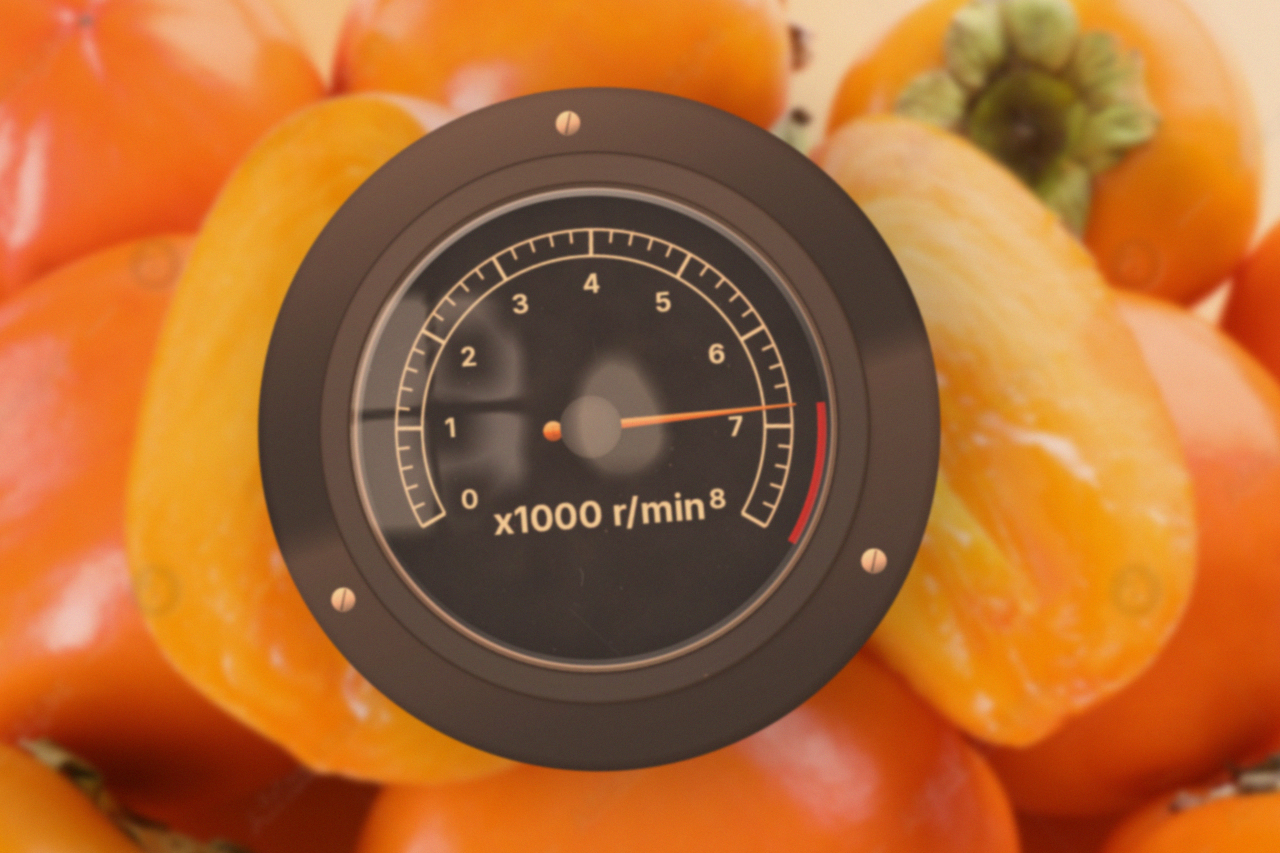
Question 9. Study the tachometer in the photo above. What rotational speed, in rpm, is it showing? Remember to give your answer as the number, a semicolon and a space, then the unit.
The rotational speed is 6800; rpm
